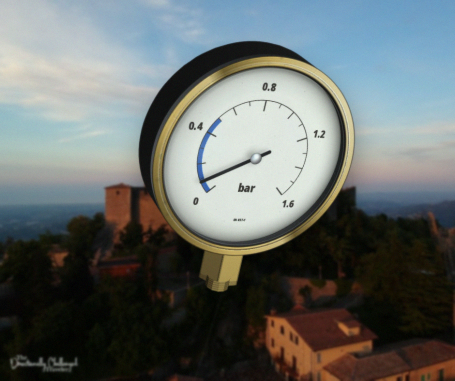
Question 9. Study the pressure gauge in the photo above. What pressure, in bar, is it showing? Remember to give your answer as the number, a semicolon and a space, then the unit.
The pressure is 0.1; bar
